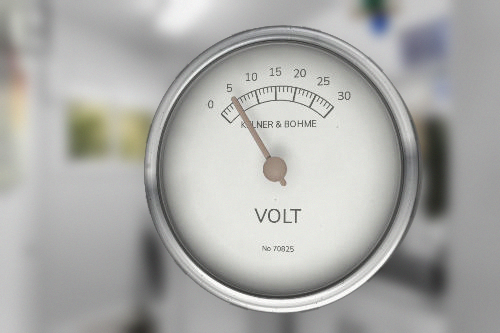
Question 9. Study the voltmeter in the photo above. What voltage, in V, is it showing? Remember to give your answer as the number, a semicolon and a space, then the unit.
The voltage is 5; V
